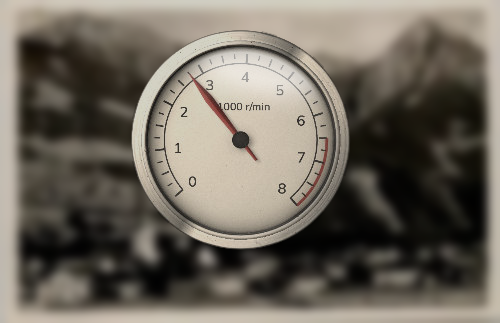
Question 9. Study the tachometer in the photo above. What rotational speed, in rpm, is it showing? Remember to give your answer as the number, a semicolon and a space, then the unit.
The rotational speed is 2750; rpm
